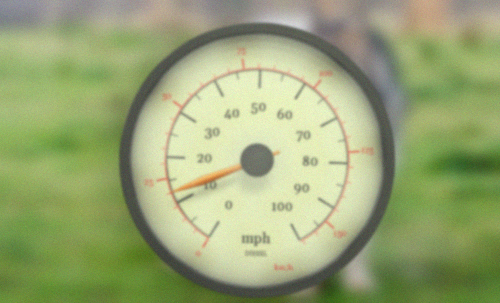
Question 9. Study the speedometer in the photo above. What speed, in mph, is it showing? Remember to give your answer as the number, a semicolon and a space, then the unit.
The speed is 12.5; mph
